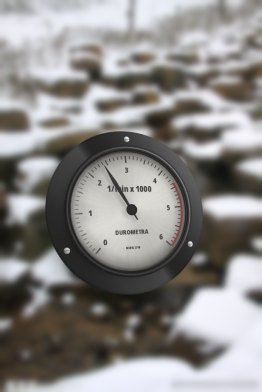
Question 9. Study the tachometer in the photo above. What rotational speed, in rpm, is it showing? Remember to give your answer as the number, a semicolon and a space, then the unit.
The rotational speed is 2400; rpm
